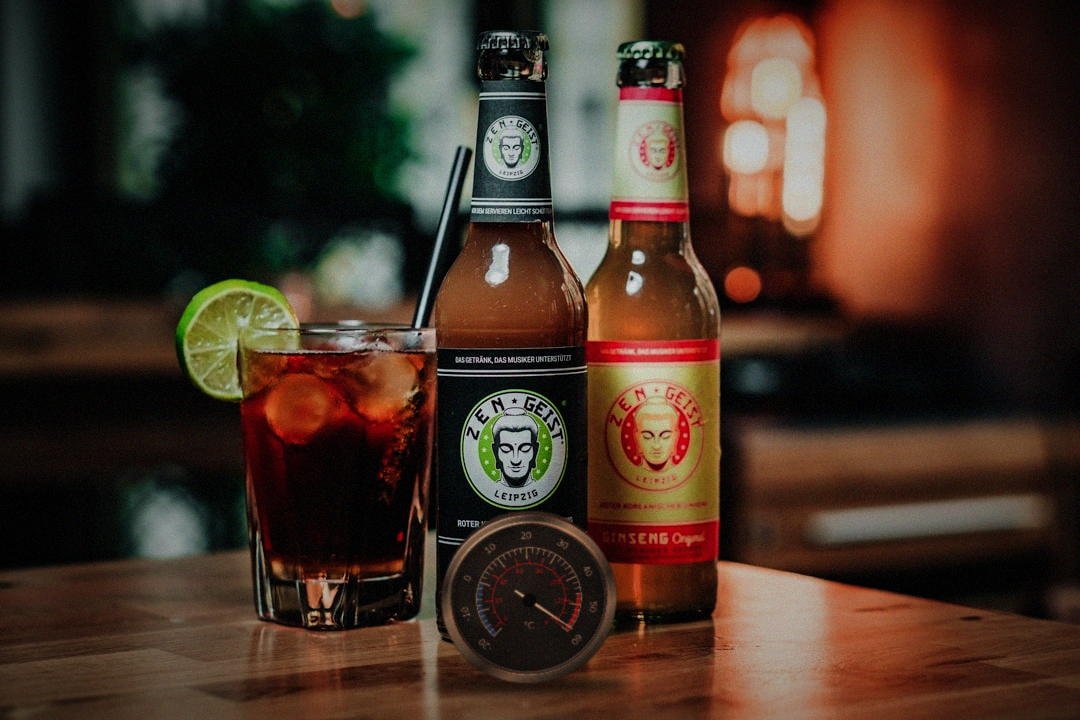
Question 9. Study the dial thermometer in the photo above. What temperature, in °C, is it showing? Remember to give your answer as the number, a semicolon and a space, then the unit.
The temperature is 58; °C
